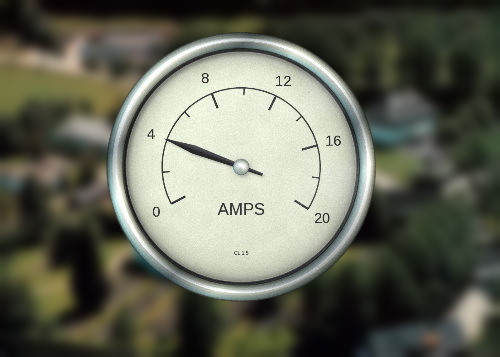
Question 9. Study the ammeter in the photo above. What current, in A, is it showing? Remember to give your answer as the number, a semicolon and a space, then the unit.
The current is 4; A
